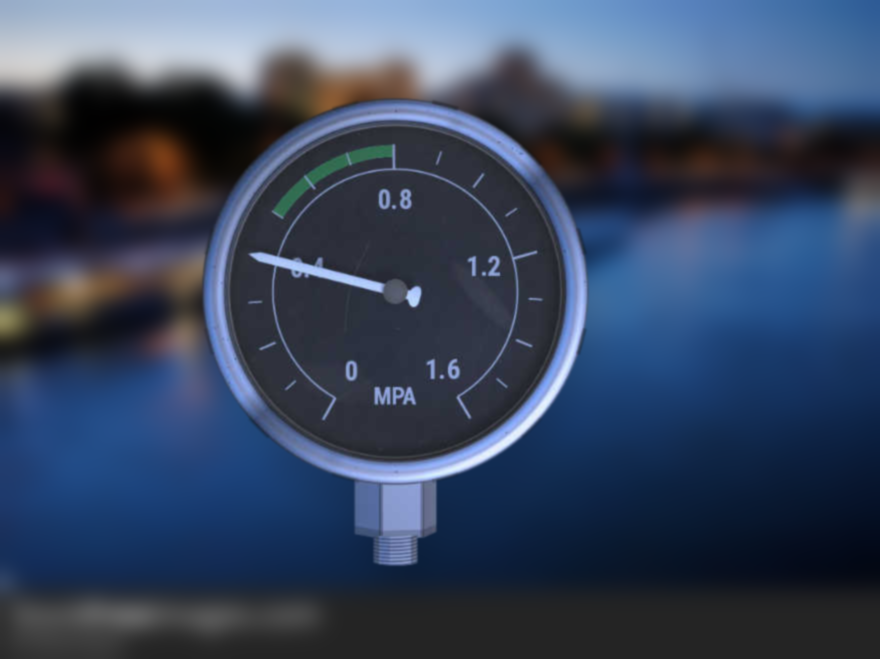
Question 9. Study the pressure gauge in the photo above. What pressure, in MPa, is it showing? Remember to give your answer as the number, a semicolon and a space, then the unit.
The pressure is 0.4; MPa
